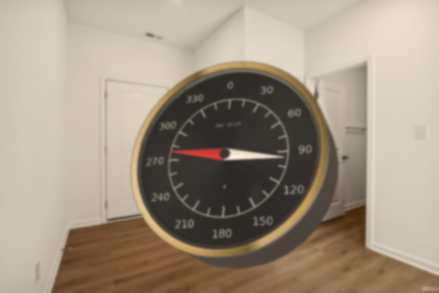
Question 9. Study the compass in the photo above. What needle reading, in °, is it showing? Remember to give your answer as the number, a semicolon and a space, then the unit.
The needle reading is 277.5; °
